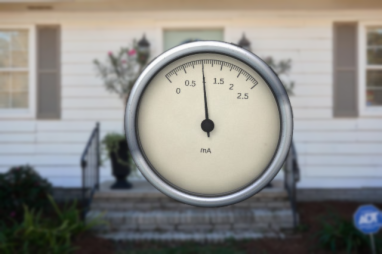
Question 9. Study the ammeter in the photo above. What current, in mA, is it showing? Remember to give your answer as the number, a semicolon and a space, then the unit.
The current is 1; mA
